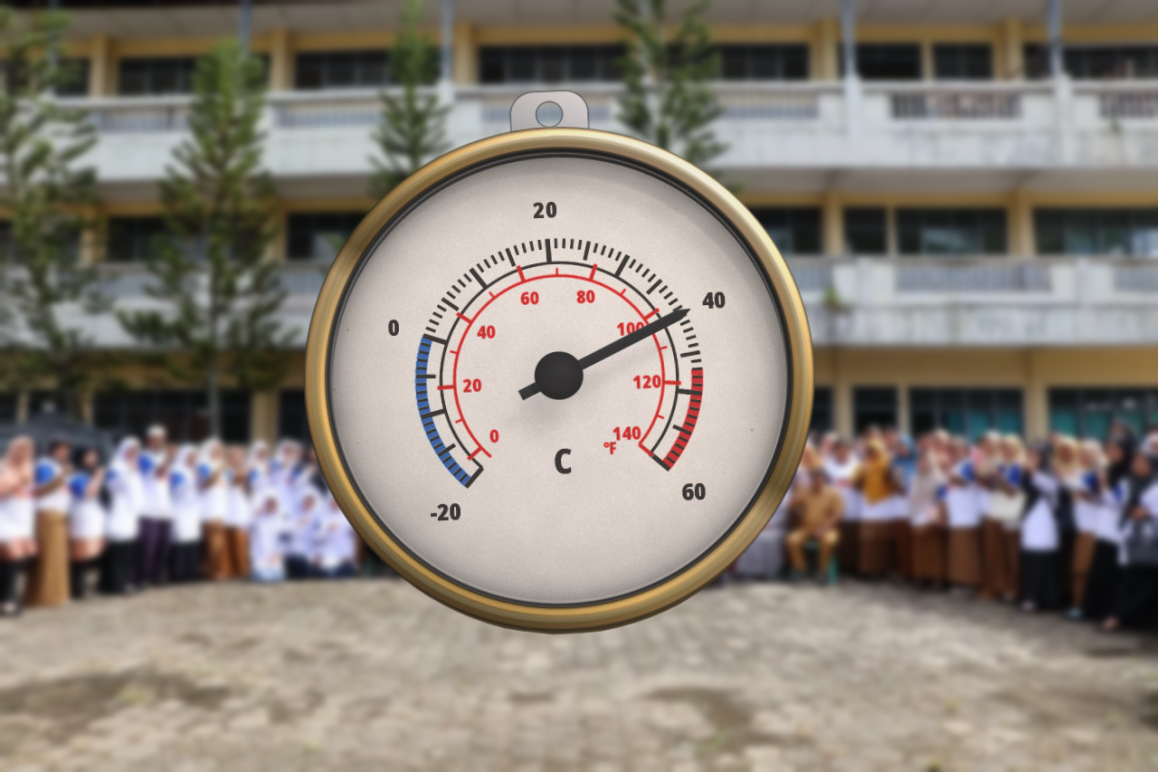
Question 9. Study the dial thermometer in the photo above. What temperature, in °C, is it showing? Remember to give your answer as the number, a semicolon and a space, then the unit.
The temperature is 40; °C
